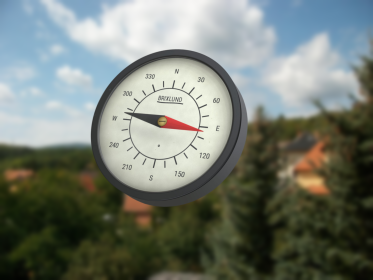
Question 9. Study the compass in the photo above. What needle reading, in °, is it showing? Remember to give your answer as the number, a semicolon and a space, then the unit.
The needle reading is 97.5; °
